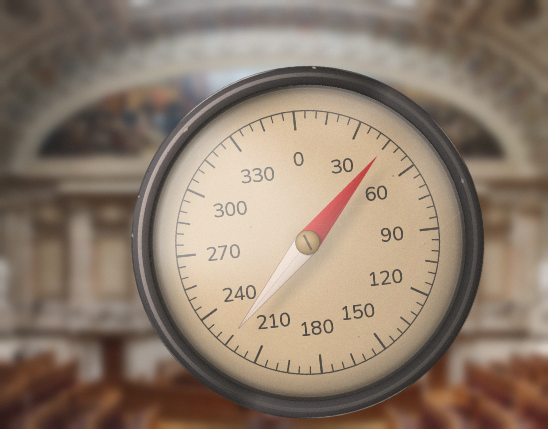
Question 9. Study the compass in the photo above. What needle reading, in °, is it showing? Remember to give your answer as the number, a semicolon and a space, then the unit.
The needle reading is 45; °
